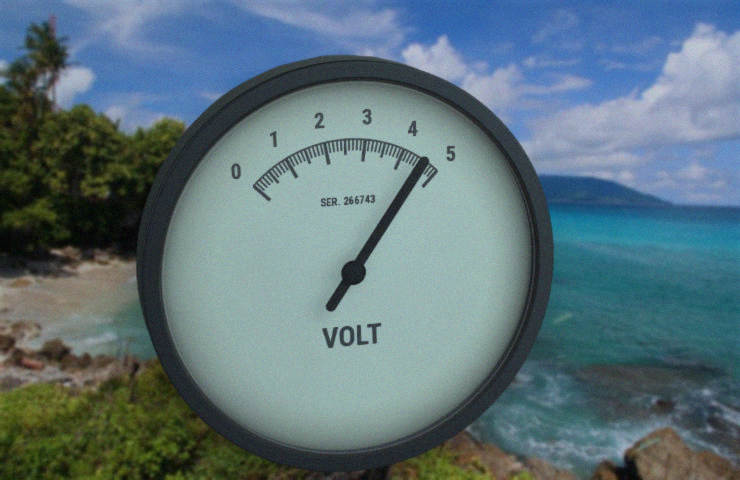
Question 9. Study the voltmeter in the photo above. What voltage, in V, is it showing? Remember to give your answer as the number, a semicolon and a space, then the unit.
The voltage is 4.5; V
